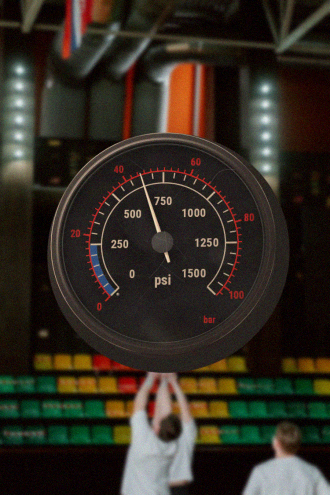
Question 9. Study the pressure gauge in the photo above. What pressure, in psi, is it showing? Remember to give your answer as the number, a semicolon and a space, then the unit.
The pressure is 650; psi
